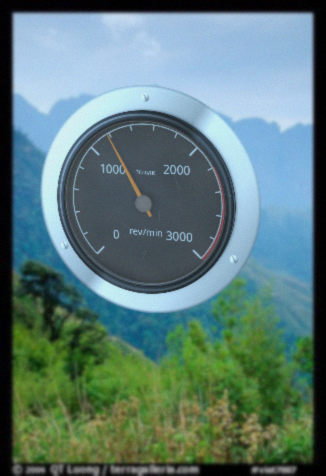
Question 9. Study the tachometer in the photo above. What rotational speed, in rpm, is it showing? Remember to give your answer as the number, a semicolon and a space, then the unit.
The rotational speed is 1200; rpm
